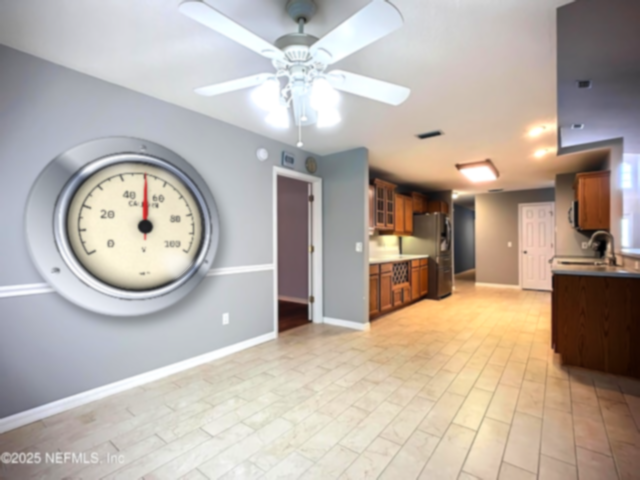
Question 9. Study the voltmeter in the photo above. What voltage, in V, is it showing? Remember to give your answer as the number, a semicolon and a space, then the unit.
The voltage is 50; V
